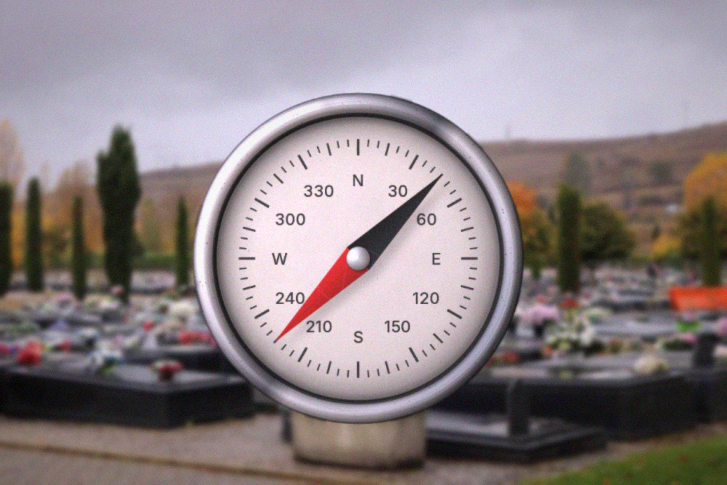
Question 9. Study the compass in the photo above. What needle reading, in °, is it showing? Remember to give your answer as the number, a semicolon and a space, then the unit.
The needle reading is 225; °
